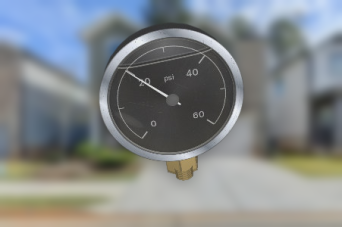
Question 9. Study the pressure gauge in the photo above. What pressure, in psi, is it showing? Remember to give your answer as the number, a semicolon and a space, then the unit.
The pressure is 20; psi
